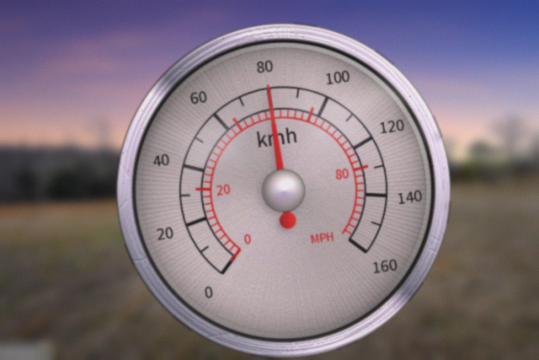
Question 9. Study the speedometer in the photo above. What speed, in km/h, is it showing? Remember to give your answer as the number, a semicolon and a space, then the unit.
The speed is 80; km/h
